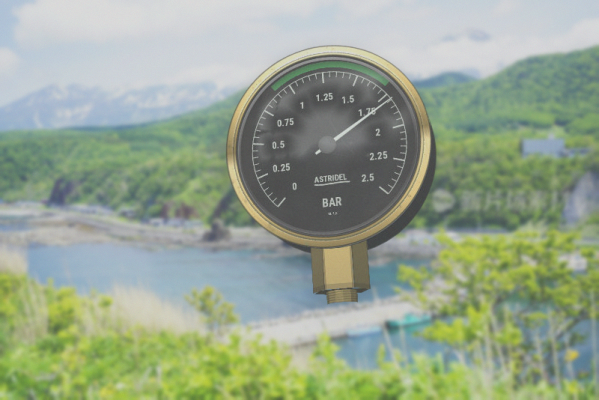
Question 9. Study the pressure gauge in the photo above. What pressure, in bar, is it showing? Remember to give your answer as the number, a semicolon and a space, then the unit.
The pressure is 1.8; bar
